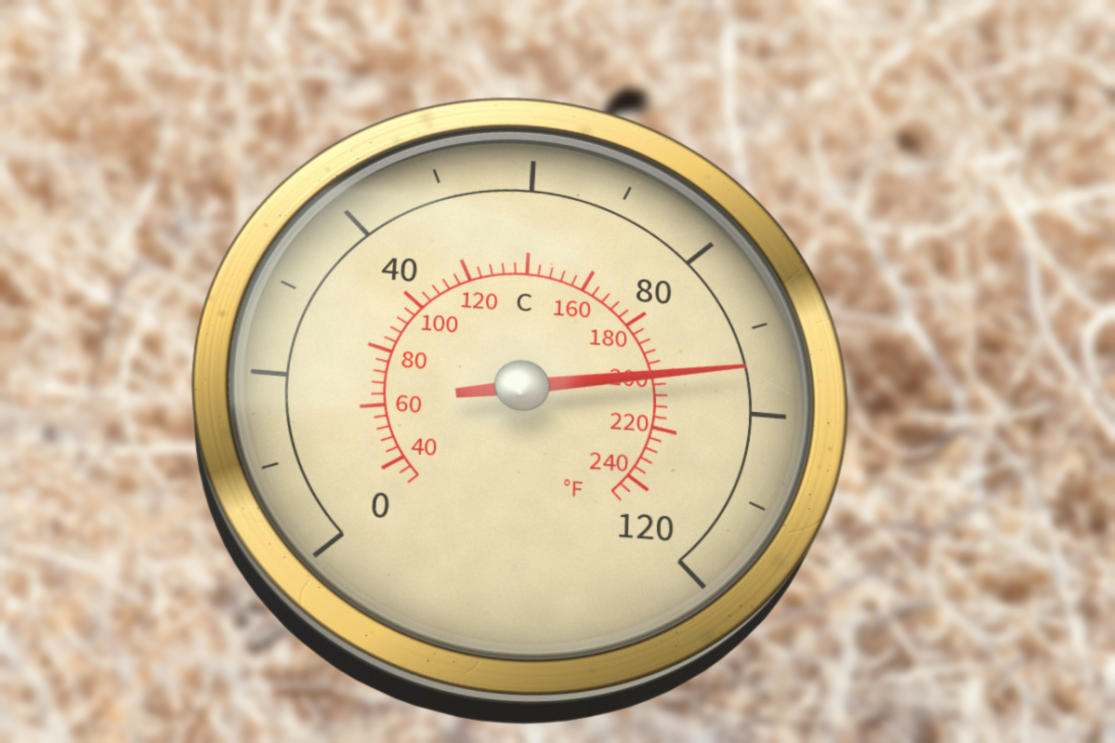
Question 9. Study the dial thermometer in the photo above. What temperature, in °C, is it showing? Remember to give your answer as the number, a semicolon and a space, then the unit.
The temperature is 95; °C
